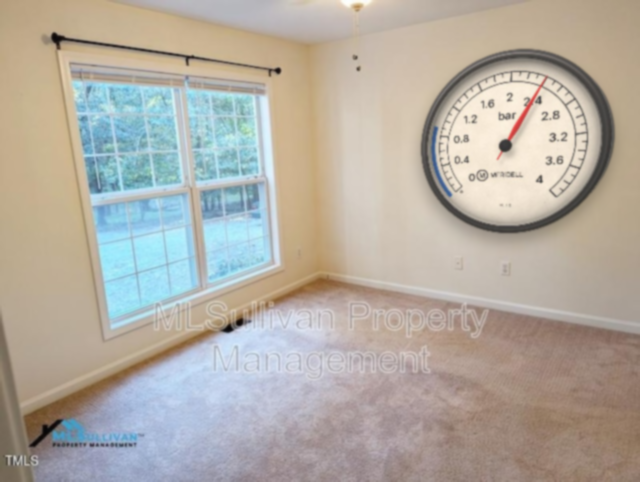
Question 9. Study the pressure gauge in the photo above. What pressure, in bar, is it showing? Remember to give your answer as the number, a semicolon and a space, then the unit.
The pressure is 2.4; bar
